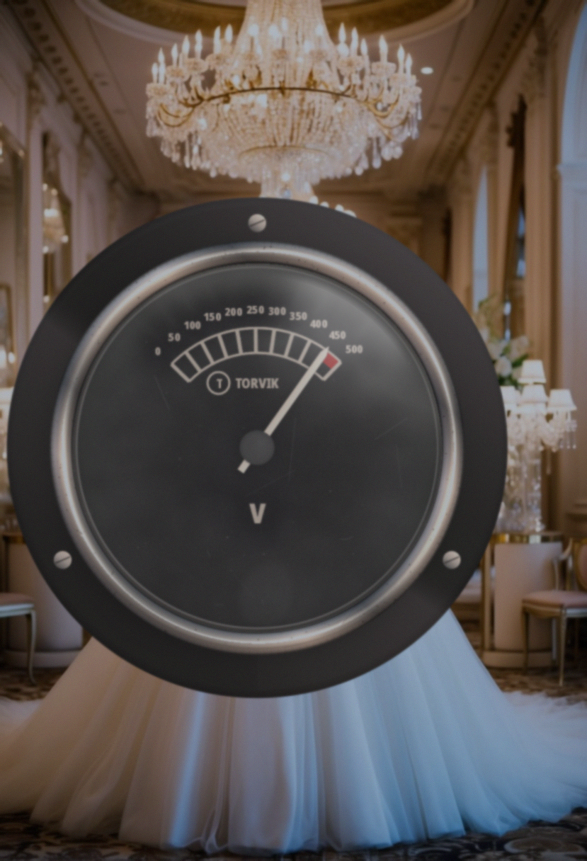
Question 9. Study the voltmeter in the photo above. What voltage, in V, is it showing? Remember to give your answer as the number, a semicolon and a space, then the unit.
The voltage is 450; V
